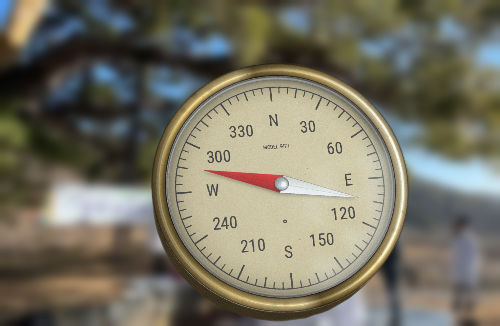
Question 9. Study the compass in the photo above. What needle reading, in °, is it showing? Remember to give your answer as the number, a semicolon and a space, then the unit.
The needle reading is 285; °
